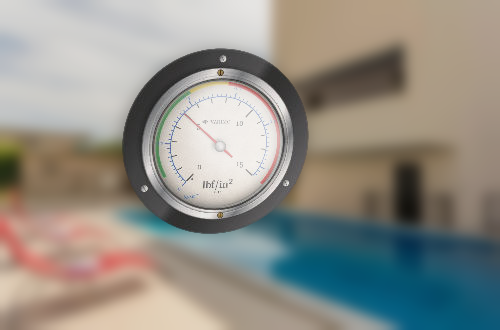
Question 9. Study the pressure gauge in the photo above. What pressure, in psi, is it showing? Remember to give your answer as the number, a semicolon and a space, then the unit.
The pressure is 5; psi
